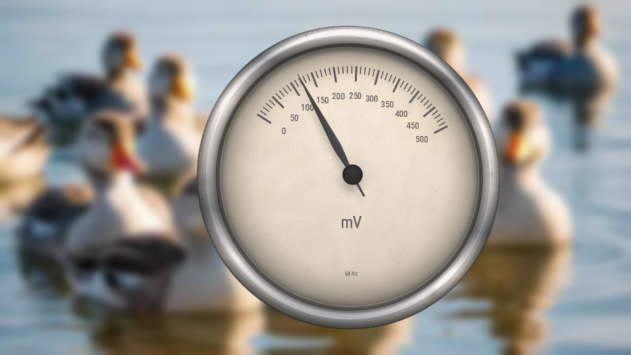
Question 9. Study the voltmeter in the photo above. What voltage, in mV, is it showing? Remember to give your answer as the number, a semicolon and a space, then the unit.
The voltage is 120; mV
